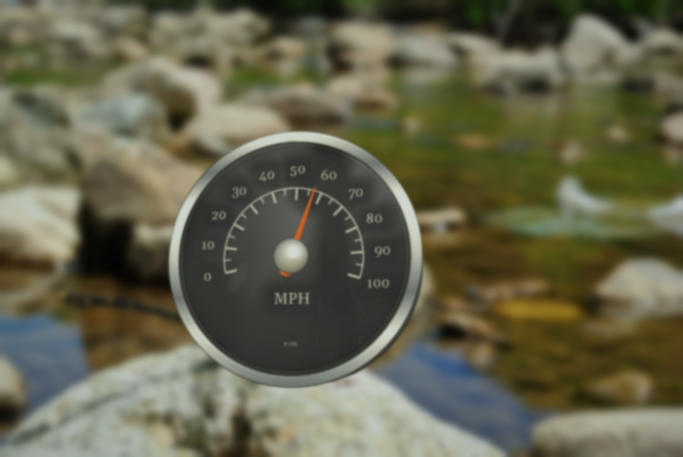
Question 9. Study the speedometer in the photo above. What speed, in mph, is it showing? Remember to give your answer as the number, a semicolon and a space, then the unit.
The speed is 57.5; mph
